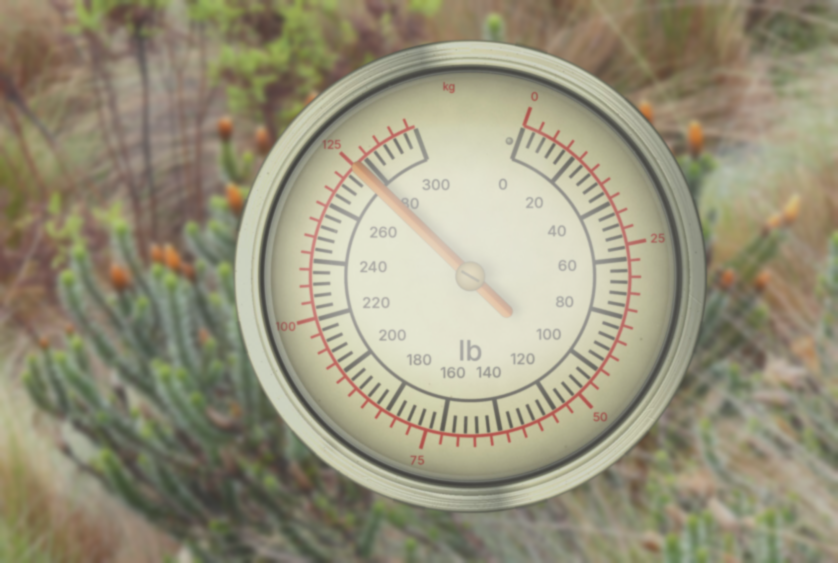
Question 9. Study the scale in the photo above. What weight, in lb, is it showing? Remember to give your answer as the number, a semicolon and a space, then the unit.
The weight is 276; lb
